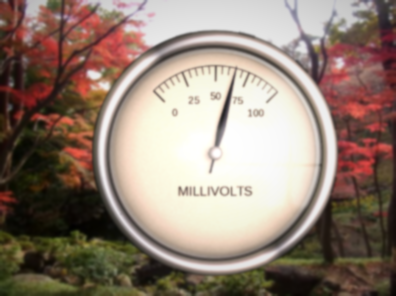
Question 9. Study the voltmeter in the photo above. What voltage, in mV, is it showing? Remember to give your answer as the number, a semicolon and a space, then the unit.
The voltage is 65; mV
